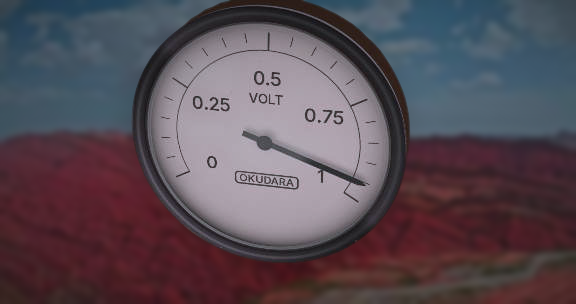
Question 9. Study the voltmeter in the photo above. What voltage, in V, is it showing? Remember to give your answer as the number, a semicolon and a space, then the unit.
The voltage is 0.95; V
